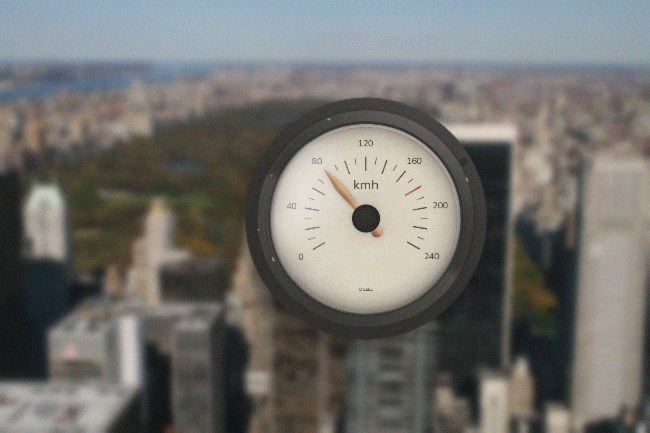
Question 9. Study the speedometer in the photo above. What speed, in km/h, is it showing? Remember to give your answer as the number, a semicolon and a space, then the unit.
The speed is 80; km/h
